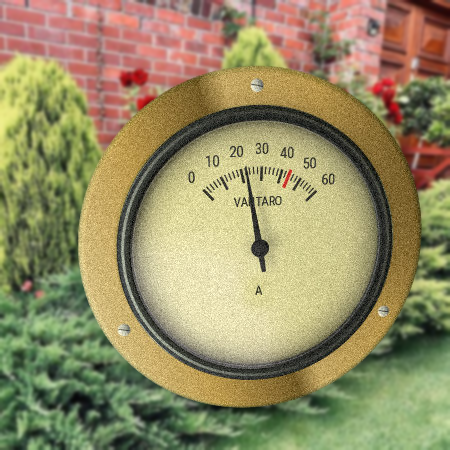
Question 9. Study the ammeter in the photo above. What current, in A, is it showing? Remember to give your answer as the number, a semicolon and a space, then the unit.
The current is 22; A
